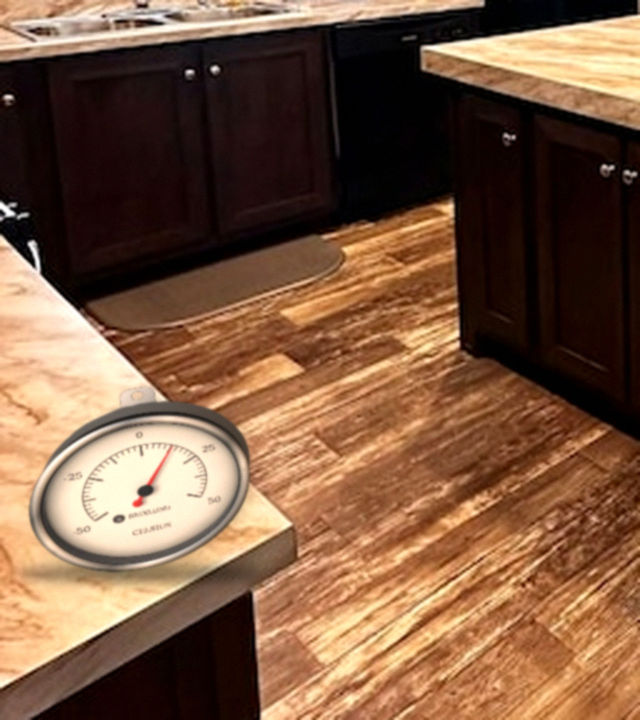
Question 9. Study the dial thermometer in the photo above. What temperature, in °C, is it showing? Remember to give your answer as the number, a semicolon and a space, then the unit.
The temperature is 12.5; °C
